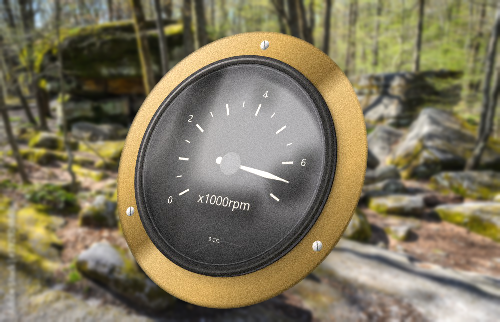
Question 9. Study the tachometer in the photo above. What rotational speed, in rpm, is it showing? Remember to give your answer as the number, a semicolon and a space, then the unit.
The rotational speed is 6500; rpm
